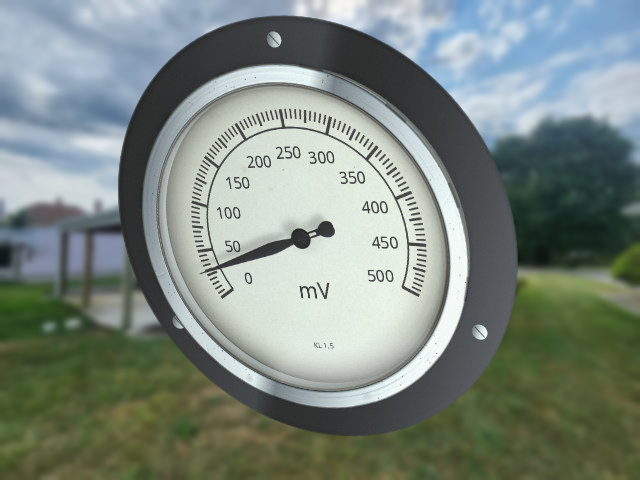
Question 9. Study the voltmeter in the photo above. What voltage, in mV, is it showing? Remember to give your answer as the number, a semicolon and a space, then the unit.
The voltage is 30; mV
